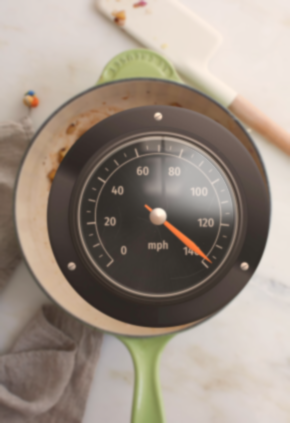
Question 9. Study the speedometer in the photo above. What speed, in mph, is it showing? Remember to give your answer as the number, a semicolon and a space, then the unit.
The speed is 137.5; mph
